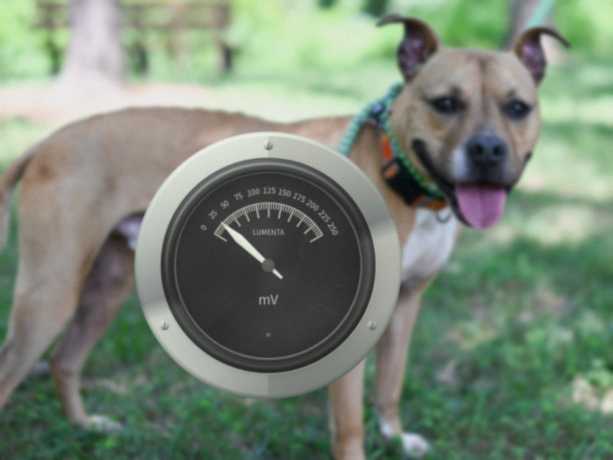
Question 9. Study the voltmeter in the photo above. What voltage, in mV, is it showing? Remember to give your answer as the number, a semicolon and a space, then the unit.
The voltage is 25; mV
